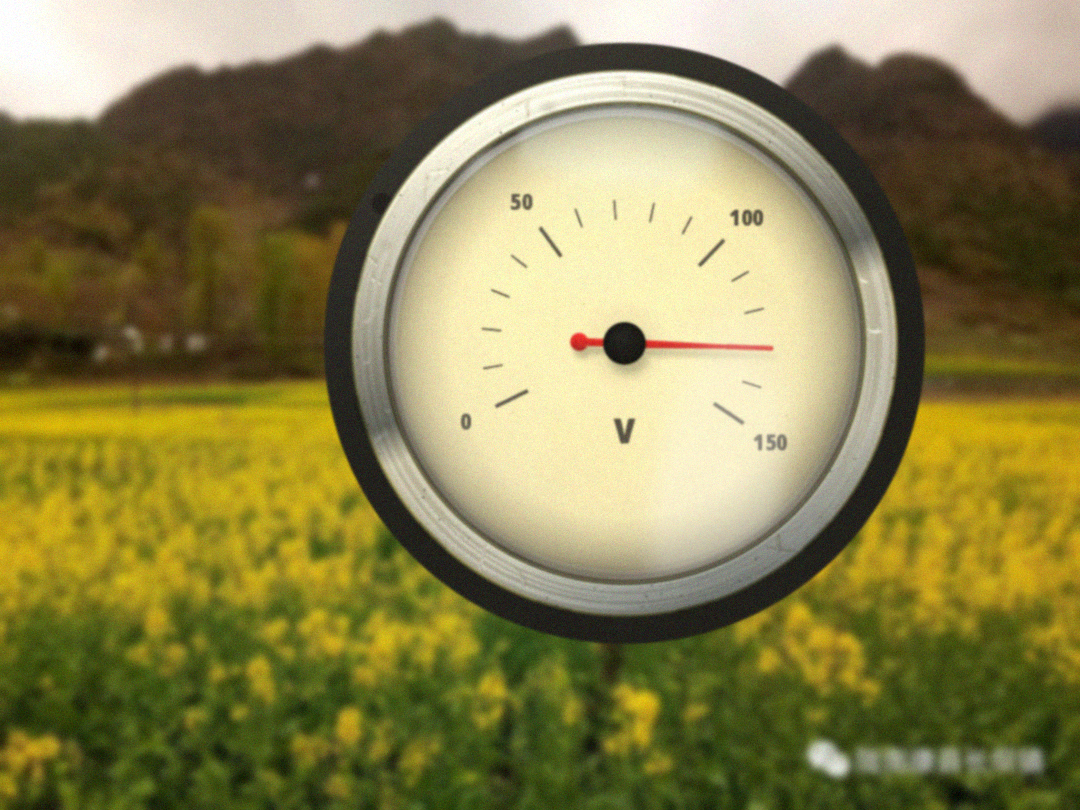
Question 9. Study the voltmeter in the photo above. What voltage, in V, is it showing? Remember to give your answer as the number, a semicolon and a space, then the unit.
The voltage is 130; V
